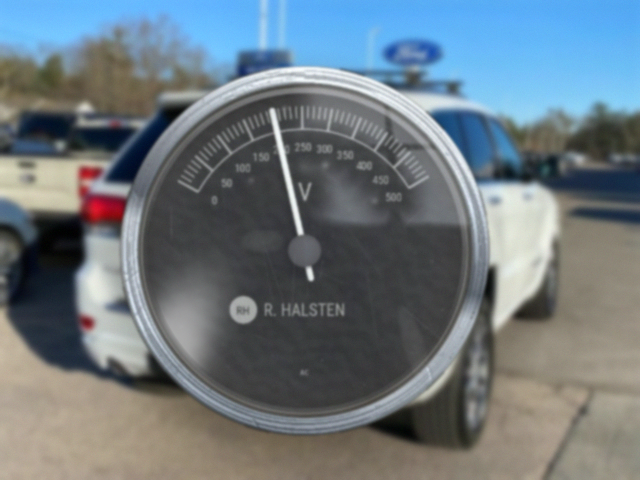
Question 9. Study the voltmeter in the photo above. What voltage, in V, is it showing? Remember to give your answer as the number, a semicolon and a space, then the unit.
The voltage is 200; V
